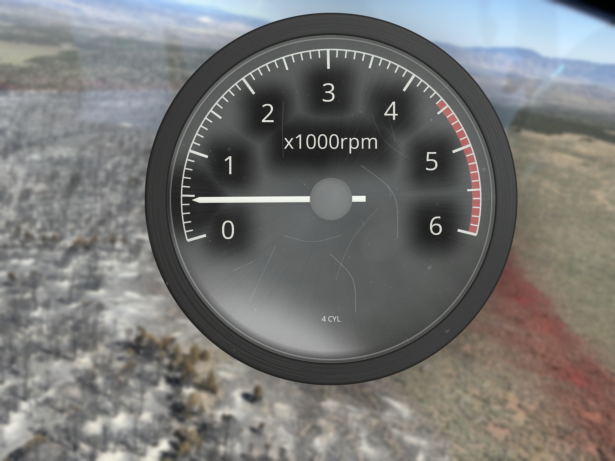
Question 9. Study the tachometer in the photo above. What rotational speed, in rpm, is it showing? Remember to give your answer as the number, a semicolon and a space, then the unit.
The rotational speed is 450; rpm
